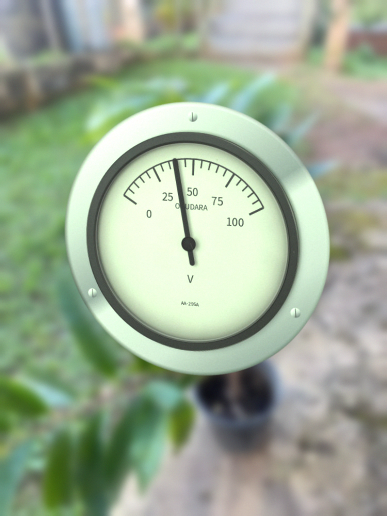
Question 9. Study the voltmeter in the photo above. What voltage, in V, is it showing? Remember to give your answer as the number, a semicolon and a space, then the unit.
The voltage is 40; V
